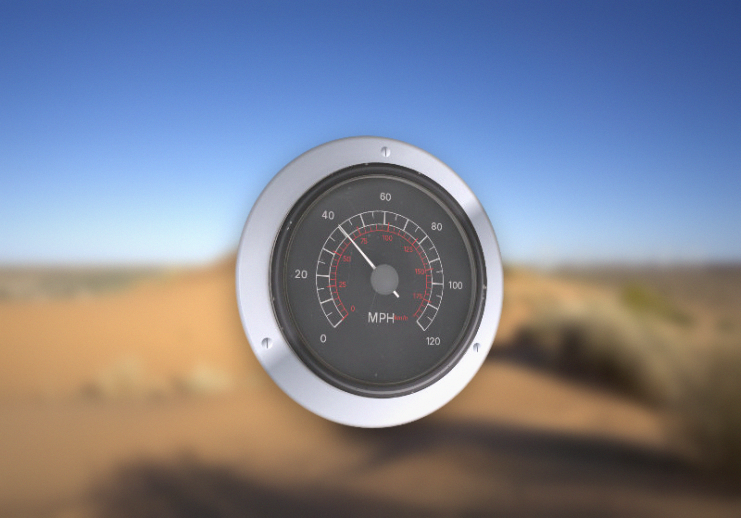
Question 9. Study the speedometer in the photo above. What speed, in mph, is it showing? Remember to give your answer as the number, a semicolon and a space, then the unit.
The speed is 40; mph
